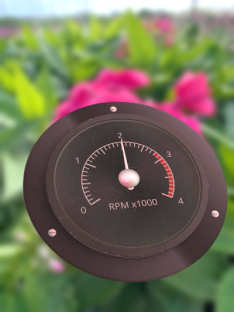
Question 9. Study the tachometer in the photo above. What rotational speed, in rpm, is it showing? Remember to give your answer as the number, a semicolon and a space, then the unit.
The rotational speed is 2000; rpm
